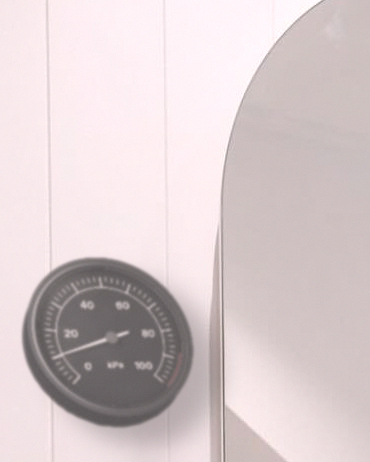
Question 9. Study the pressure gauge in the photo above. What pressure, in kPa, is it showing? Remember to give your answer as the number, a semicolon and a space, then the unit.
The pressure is 10; kPa
